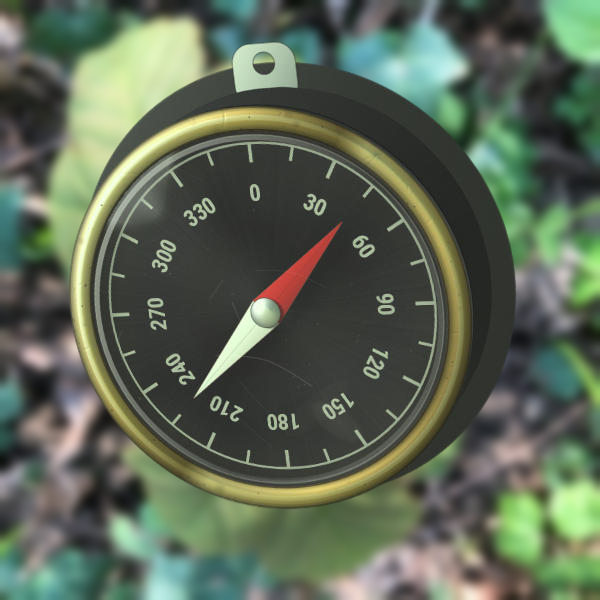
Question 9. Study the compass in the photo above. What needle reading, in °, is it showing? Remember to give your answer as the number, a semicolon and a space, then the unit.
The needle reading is 45; °
